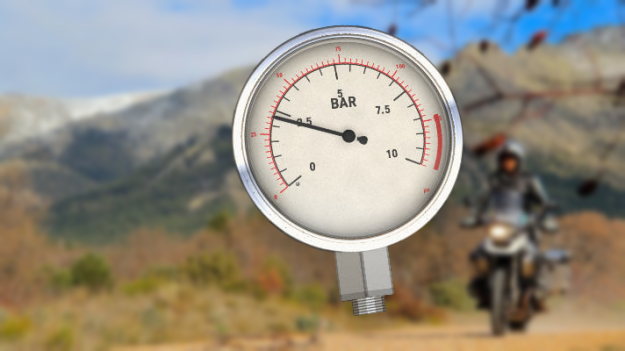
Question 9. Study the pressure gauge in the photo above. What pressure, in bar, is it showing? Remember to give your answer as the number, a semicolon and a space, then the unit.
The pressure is 2.25; bar
